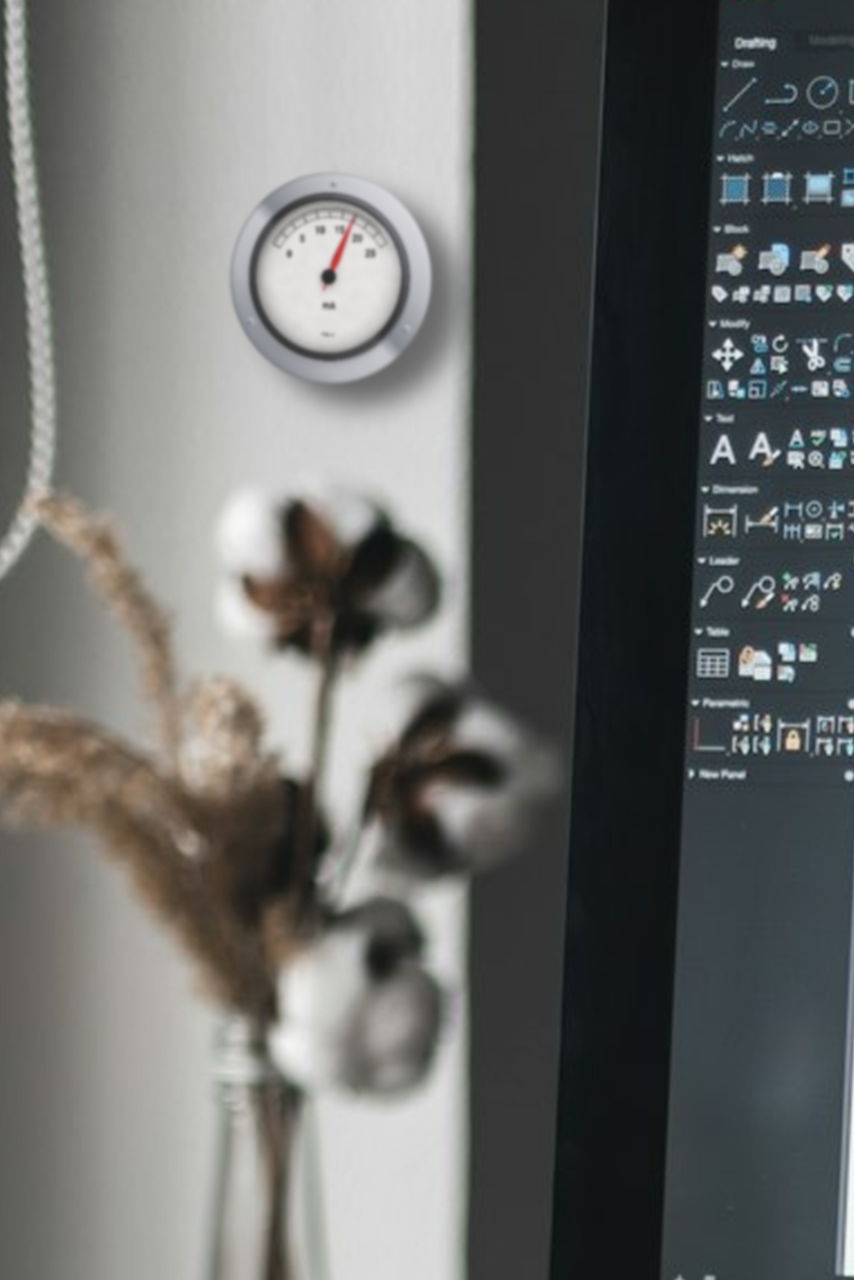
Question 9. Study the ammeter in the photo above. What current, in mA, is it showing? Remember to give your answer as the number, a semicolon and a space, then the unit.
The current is 17.5; mA
